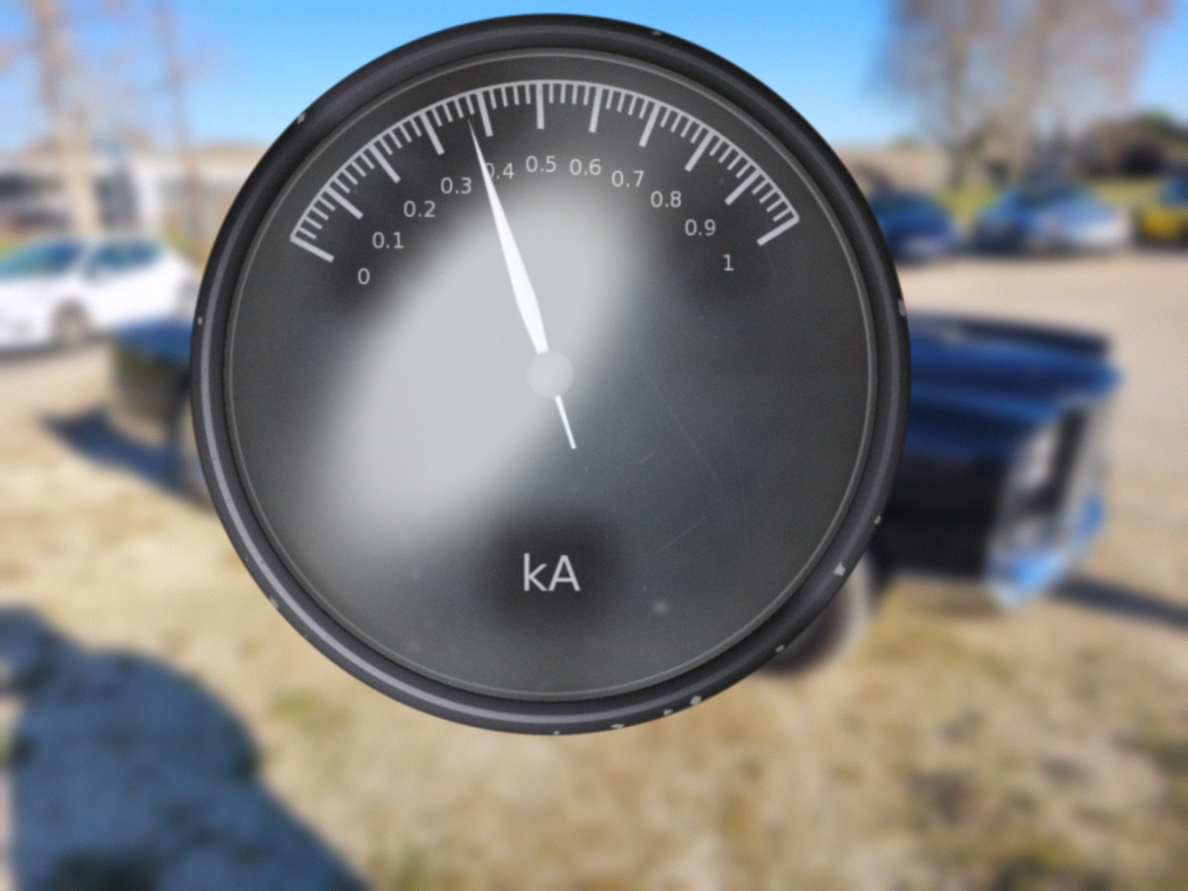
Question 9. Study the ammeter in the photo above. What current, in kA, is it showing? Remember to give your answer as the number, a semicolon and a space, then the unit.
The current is 0.37; kA
